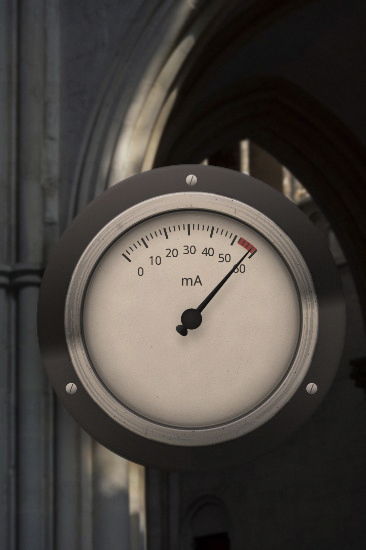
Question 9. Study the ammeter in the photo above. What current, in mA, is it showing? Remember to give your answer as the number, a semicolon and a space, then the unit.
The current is 58; mA
